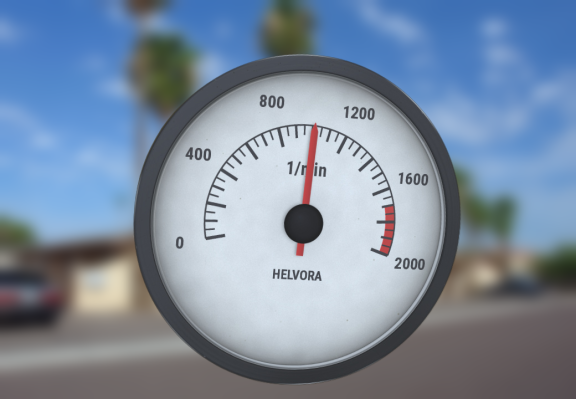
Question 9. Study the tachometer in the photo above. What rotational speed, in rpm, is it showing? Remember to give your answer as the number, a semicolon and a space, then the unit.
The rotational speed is 1000; rpm
